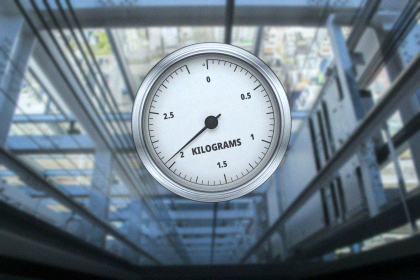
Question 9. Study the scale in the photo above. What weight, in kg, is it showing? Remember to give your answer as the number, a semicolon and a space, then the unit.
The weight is 2.05; kg
